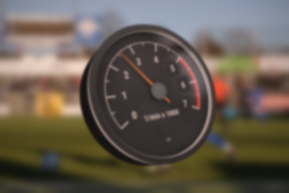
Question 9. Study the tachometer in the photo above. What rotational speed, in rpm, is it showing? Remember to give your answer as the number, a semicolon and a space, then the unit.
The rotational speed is 2500; rpm
